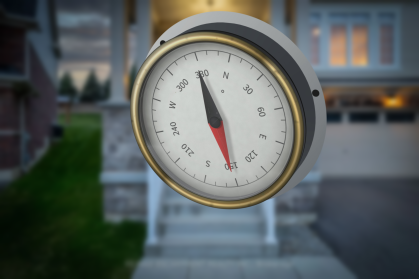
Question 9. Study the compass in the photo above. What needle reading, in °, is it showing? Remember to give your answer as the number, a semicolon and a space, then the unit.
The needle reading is 150; °
